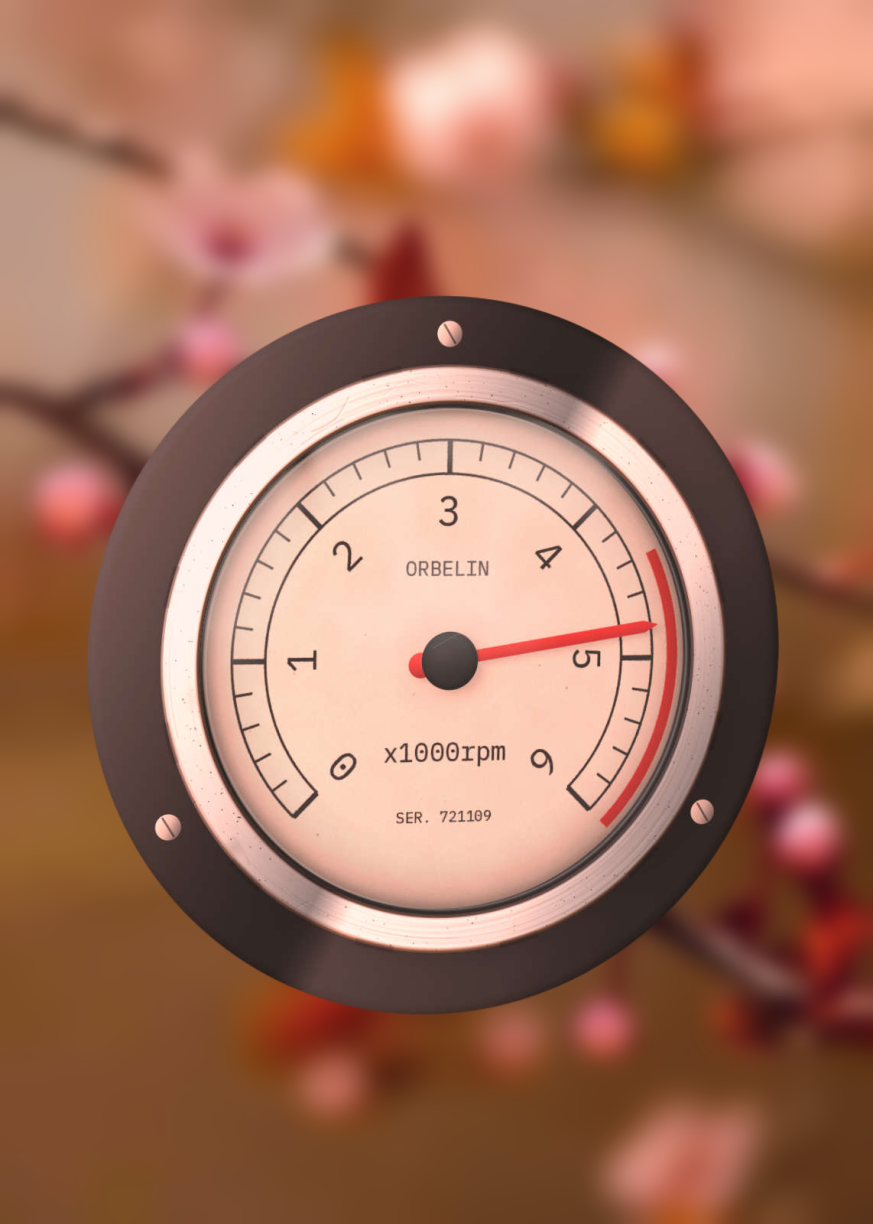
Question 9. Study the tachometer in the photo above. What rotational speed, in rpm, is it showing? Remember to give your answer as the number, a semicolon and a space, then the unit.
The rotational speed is 4800; rpm
